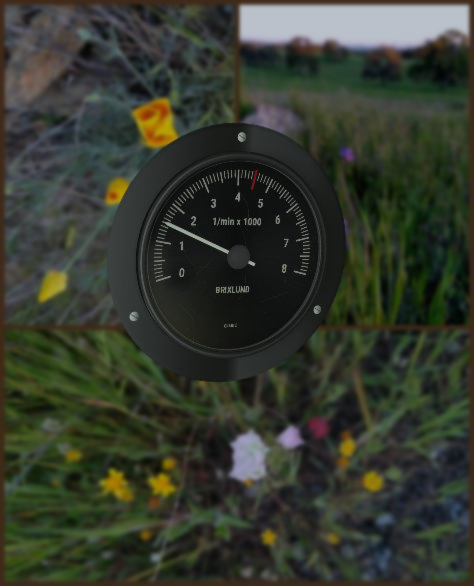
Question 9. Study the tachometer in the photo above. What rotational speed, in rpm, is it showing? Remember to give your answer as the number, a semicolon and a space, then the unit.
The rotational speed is 1500; rpm
